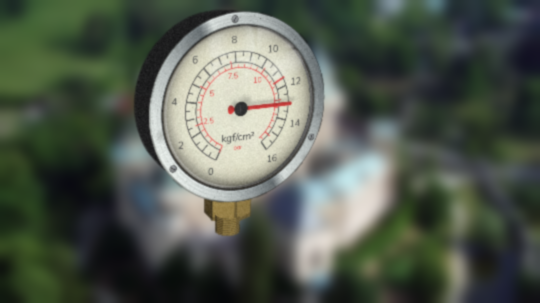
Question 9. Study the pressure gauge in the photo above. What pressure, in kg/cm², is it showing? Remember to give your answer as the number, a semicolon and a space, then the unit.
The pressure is 13; kg/cm²
